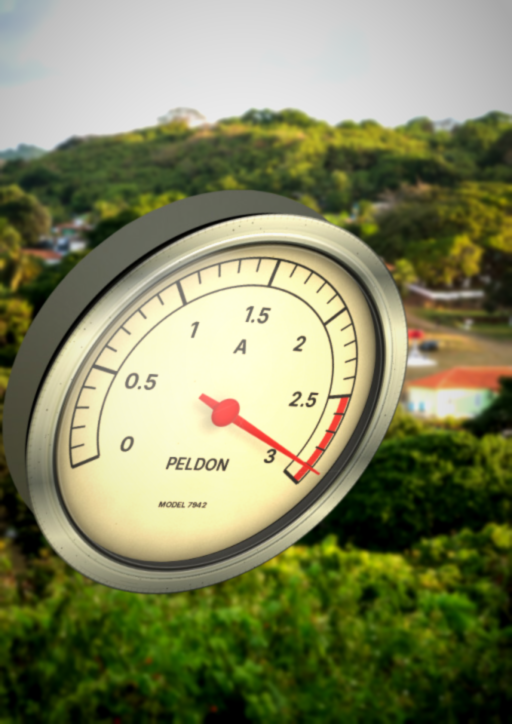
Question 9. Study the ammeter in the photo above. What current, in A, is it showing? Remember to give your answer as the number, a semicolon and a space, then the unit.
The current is 2.9; A
